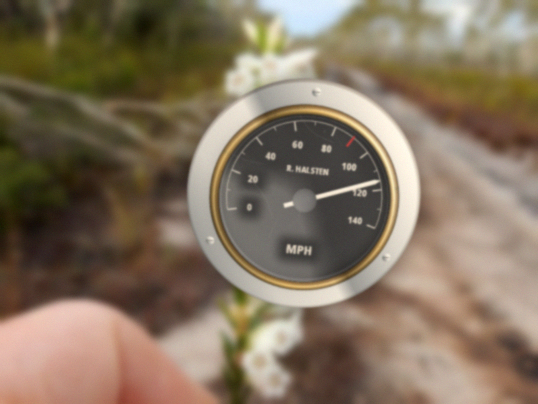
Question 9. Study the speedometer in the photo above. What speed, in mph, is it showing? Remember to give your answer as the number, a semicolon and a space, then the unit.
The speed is 115; mph
